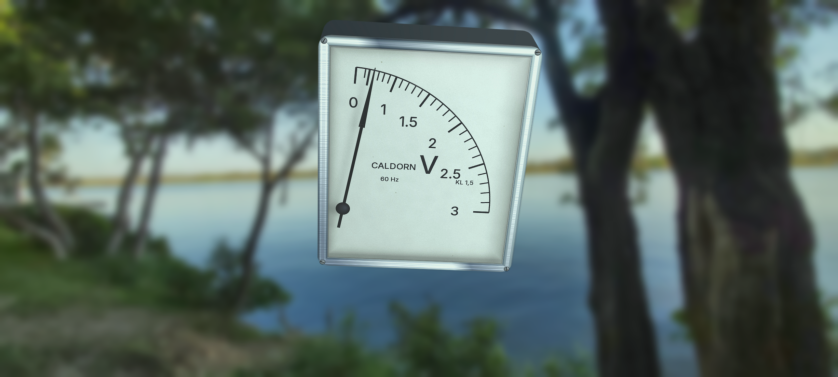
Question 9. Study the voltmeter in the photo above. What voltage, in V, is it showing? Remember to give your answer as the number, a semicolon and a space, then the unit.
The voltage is 0.6; V
